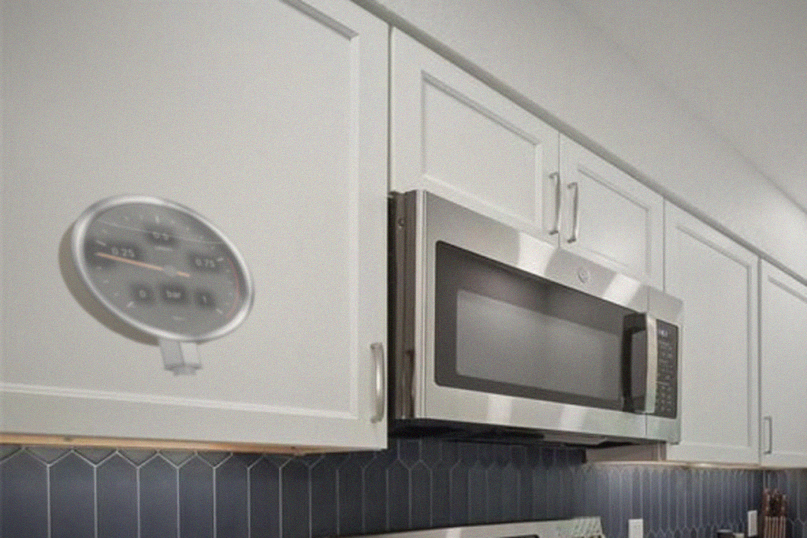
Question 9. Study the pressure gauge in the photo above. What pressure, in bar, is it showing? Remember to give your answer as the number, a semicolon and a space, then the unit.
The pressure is 0.2; bar
